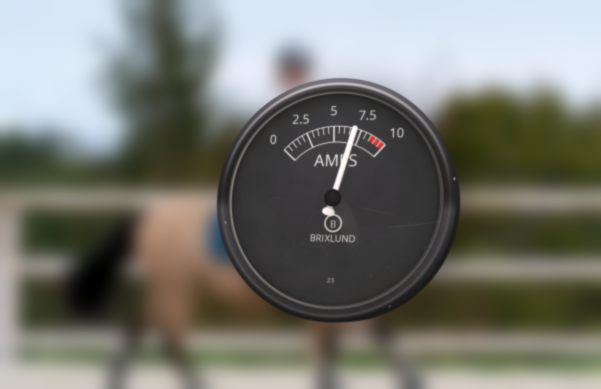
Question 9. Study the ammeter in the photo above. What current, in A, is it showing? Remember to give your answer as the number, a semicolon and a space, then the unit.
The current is 7; A
